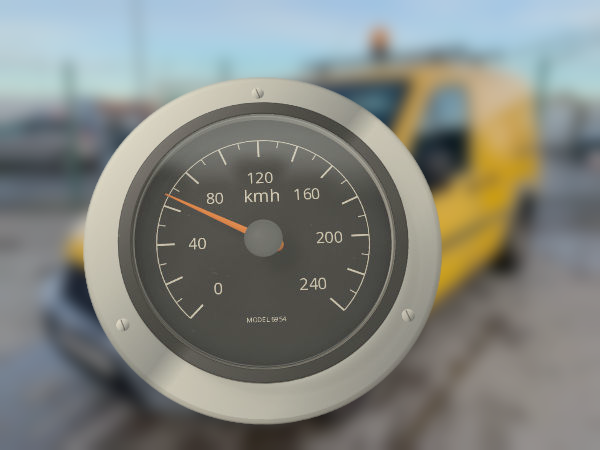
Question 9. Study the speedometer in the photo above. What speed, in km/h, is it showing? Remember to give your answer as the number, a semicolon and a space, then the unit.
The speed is 65; km/h
